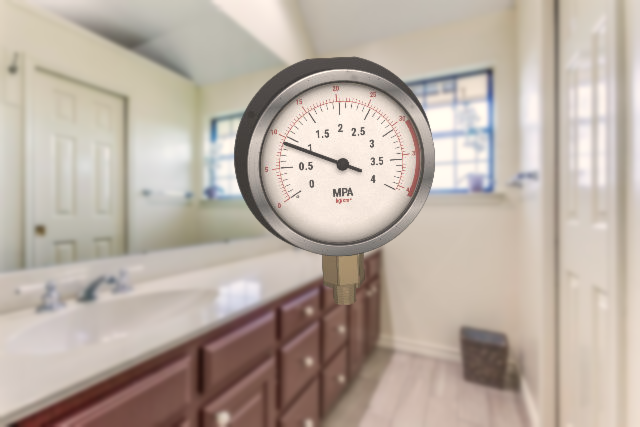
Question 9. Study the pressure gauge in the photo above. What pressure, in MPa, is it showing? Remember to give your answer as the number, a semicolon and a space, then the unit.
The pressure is 0.9; MPa
